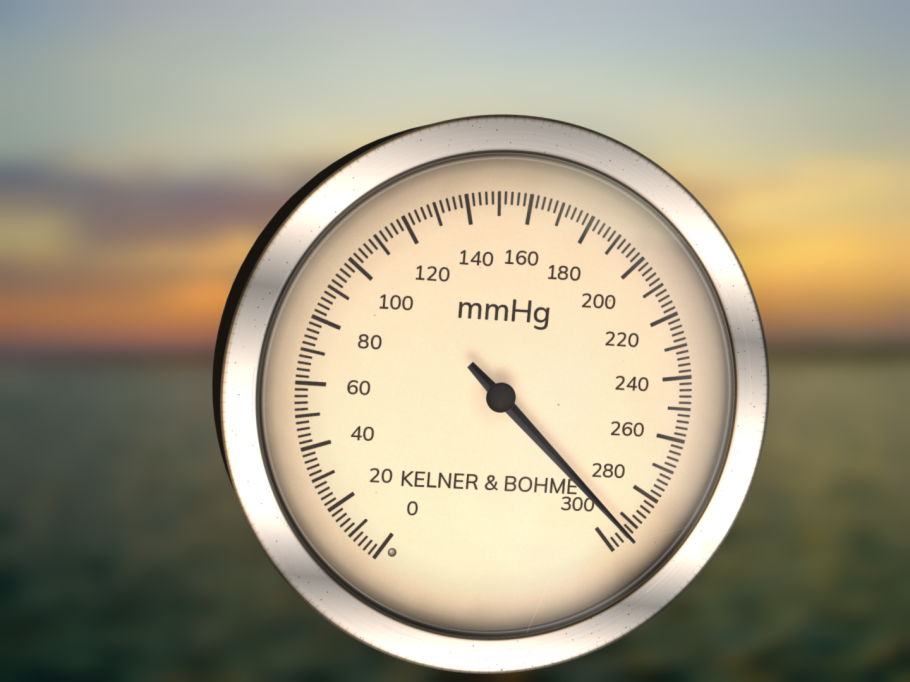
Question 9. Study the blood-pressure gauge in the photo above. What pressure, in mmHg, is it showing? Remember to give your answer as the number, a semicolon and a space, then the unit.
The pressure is 294; mmHg
